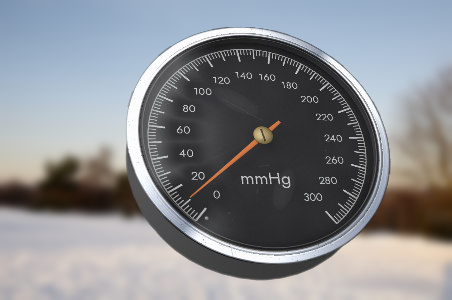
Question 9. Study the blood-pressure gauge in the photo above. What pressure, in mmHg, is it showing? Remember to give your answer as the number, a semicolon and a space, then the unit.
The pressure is 10; mmHg
